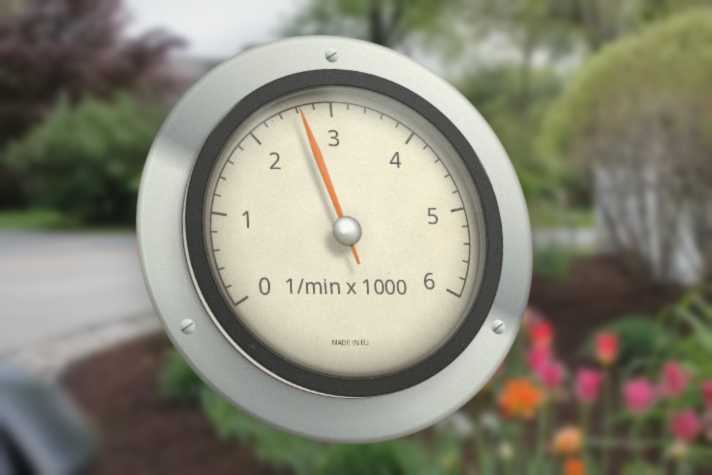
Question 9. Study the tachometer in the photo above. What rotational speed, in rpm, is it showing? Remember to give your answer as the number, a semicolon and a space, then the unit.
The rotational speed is 2600; rpm
